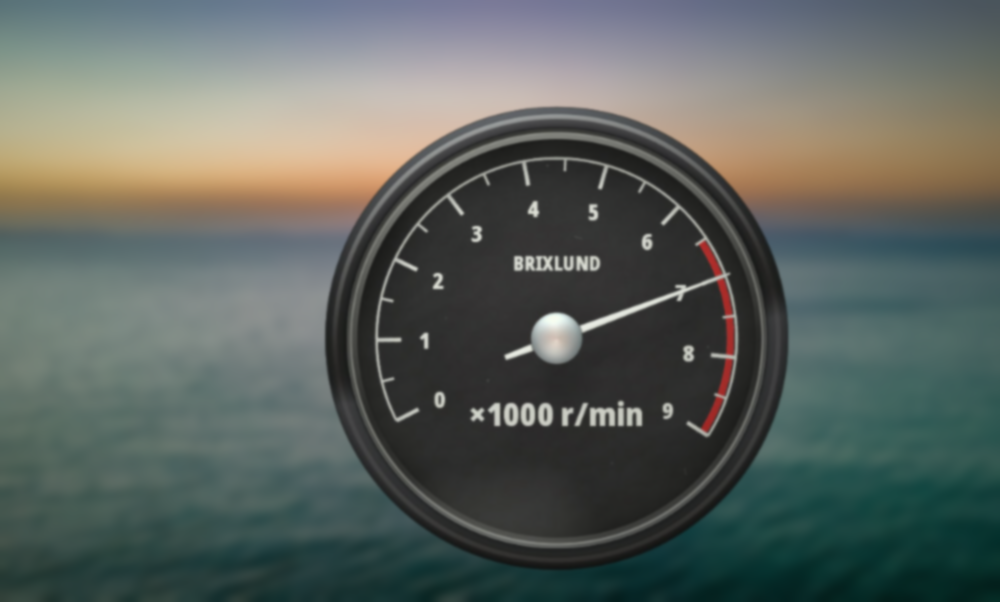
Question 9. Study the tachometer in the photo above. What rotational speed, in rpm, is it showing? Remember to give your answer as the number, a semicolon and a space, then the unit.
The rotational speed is 7000; rpm
